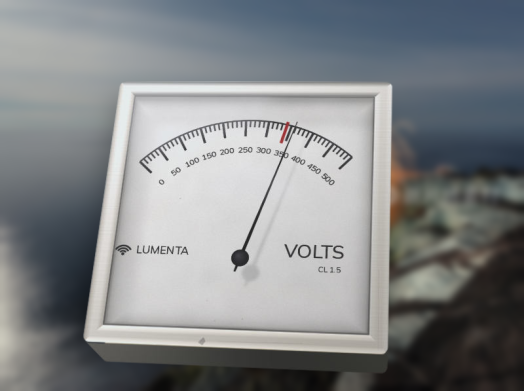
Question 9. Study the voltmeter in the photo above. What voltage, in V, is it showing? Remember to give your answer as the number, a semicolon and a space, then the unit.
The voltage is 360; V
